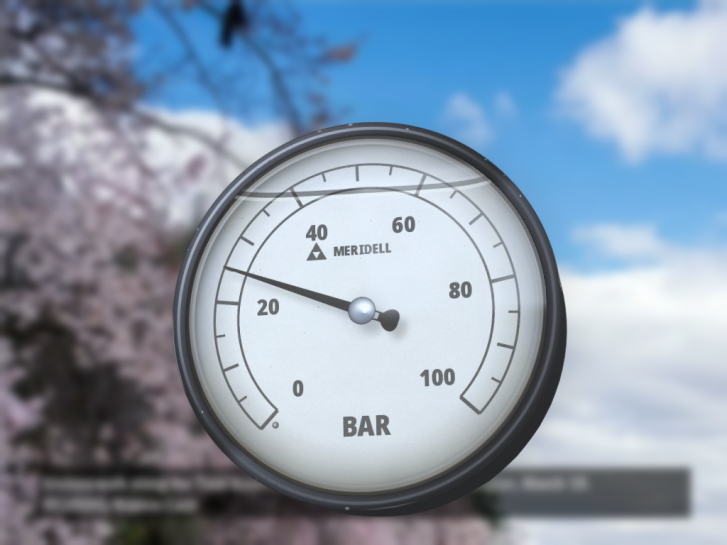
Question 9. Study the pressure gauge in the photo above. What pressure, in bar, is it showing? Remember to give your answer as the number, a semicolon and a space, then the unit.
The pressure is 25; bar
